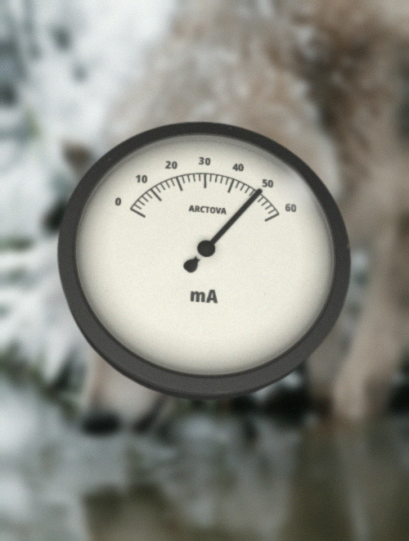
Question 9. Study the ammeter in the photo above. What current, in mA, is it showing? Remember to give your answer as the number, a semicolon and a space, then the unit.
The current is 50; mA
